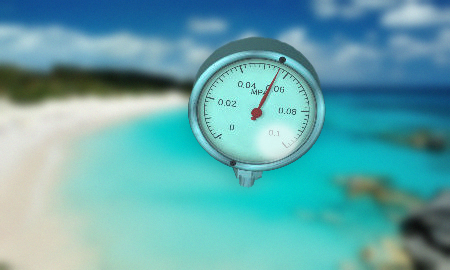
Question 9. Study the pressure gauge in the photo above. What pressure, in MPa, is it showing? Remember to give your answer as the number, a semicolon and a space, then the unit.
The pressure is 0.056; MPa
